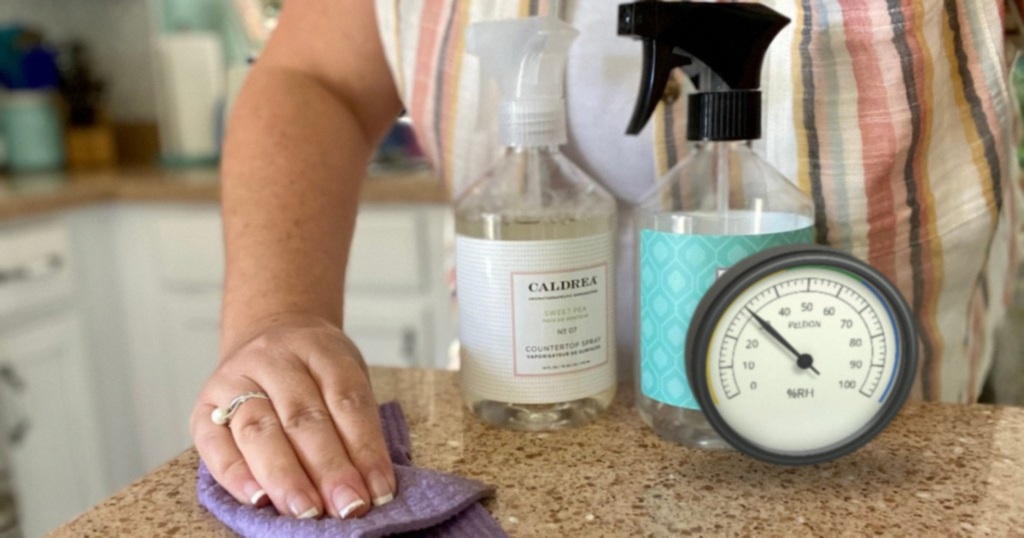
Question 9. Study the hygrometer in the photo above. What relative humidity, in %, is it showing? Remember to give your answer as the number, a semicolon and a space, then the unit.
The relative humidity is 30; %
